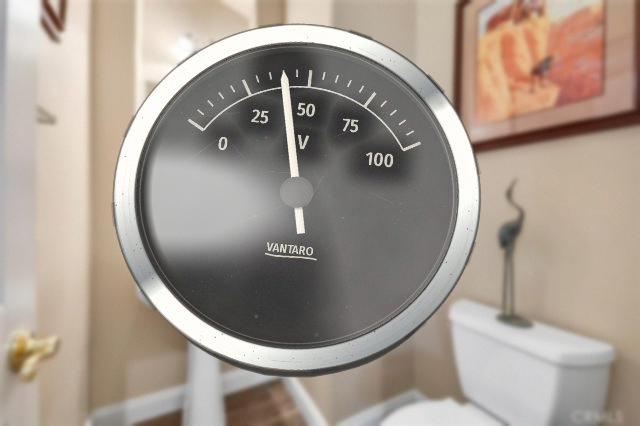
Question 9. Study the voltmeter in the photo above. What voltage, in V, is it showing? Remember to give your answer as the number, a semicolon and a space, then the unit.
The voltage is 40; V
